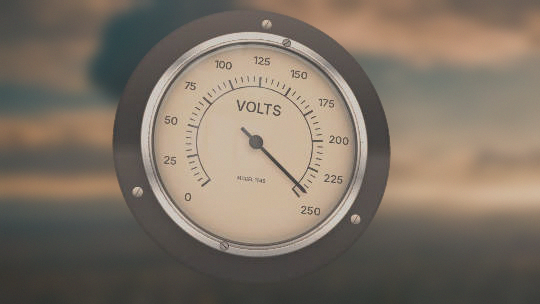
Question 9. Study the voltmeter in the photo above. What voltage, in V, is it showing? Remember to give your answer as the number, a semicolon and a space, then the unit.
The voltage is 245; V
